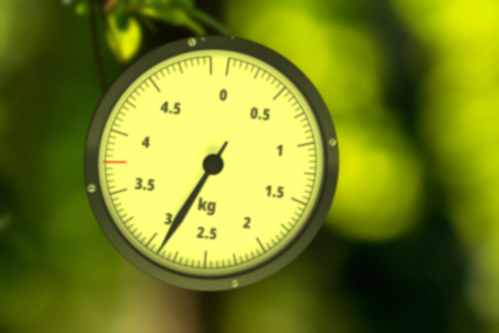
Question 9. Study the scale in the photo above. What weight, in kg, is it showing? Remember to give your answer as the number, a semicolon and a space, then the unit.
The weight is 2.9; kg
